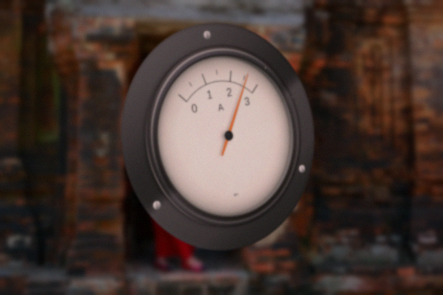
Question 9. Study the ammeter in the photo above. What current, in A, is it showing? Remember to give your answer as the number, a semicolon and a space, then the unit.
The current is 2.5; A
